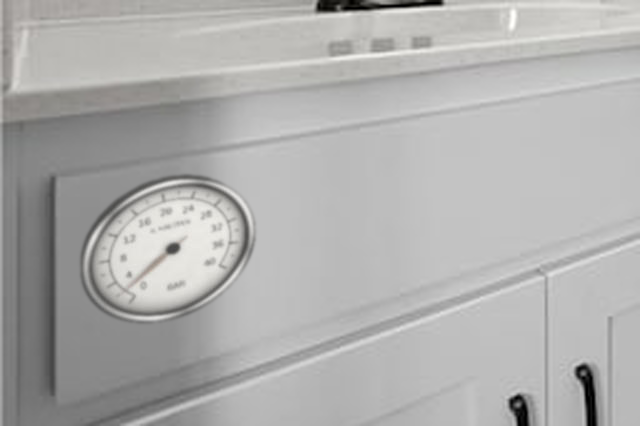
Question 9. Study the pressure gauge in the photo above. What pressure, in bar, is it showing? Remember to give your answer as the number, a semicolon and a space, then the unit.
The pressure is 2; bar
